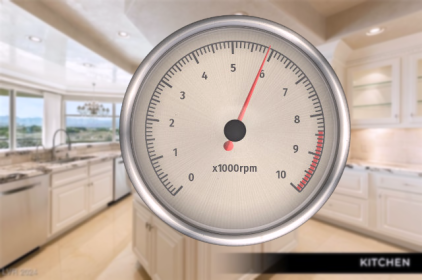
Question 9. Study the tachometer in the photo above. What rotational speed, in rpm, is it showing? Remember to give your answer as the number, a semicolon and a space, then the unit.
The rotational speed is 5900; rpm
